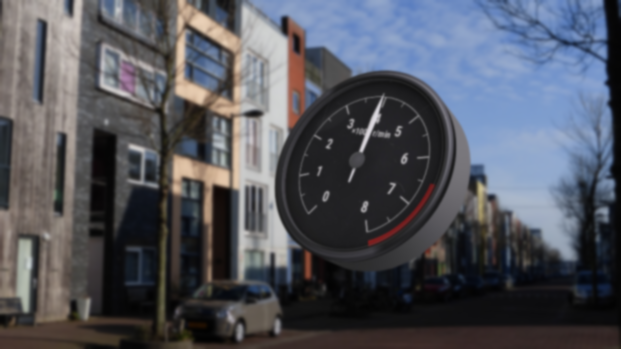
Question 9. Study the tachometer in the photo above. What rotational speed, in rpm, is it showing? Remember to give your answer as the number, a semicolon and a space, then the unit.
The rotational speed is 4000; rpm
